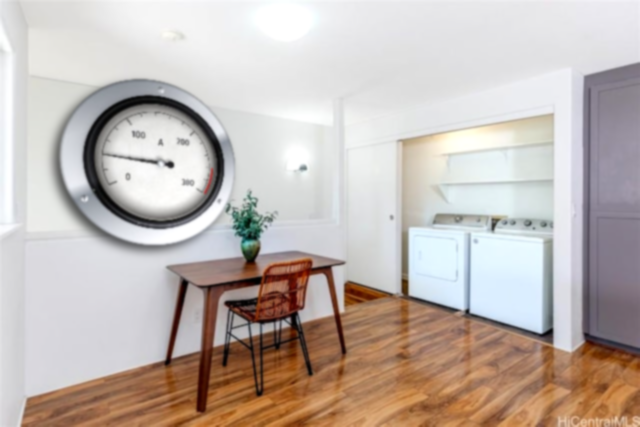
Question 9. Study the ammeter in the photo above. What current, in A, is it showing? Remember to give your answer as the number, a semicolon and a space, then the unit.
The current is 40; A
